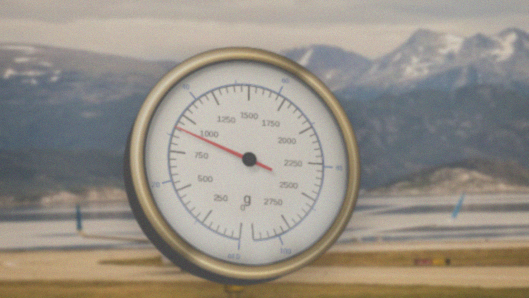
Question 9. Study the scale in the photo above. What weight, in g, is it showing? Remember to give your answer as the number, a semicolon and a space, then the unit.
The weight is 900; g
